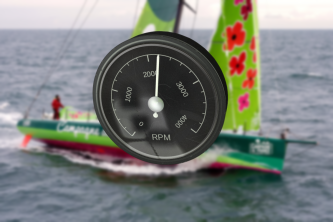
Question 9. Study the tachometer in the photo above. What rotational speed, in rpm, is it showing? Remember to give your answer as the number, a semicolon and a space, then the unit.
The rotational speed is 2200; rpm
